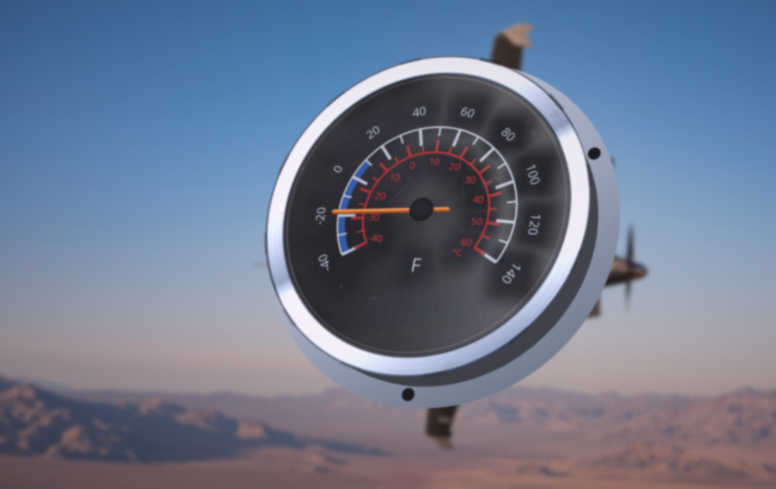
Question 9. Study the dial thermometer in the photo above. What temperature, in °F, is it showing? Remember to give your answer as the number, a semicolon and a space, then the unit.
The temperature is -20; °F
